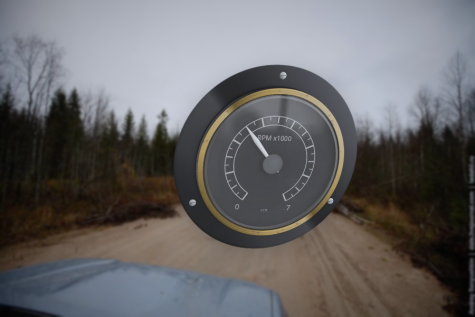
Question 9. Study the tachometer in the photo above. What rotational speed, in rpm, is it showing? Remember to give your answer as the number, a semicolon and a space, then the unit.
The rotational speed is 2500; rpm
